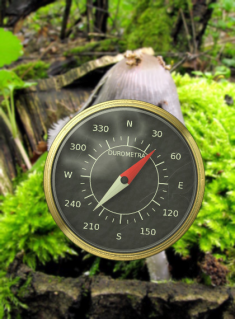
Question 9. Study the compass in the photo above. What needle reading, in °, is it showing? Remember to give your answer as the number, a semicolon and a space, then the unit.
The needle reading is 40; °
